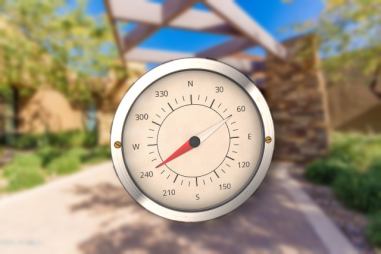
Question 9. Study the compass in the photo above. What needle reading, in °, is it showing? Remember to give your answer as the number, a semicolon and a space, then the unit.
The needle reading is 240; °
